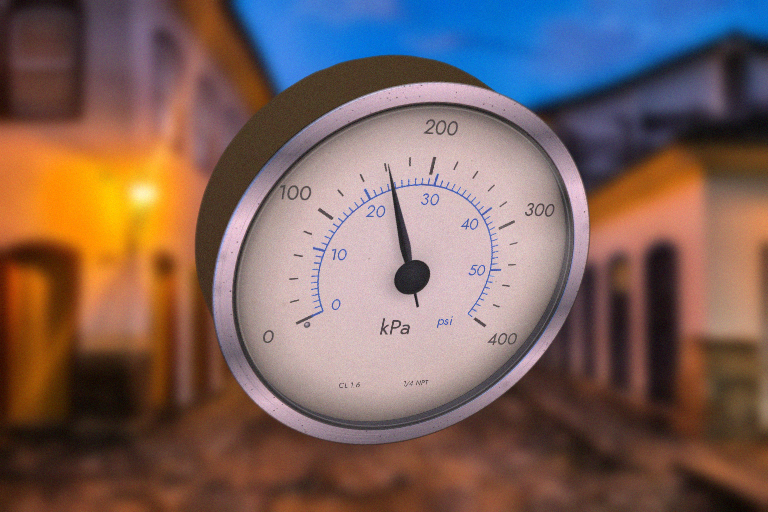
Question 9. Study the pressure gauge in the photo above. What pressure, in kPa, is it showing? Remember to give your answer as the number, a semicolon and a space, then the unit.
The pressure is 160; kPa
